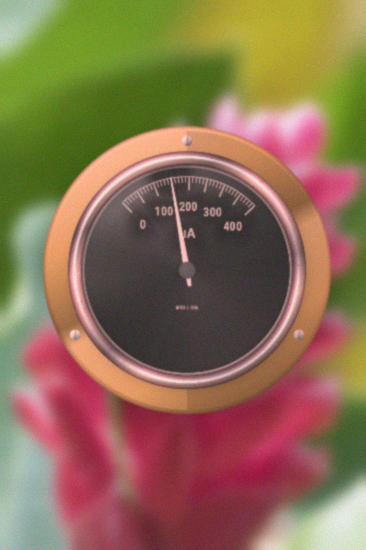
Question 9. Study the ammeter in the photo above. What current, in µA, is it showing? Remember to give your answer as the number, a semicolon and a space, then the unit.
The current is 150; µA
